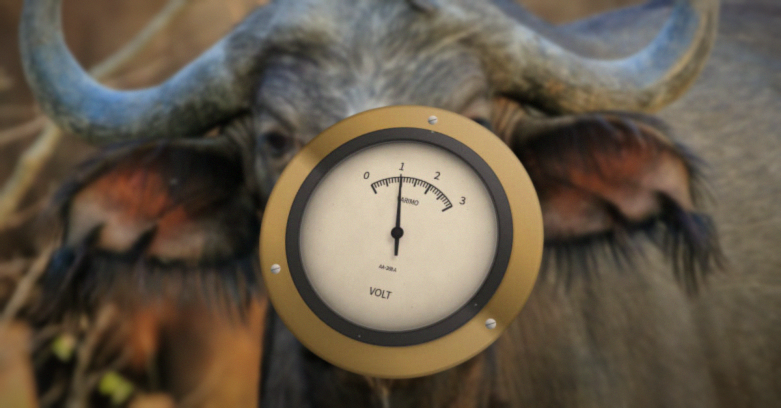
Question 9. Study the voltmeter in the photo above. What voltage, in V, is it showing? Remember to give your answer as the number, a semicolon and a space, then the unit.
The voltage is 1; V
